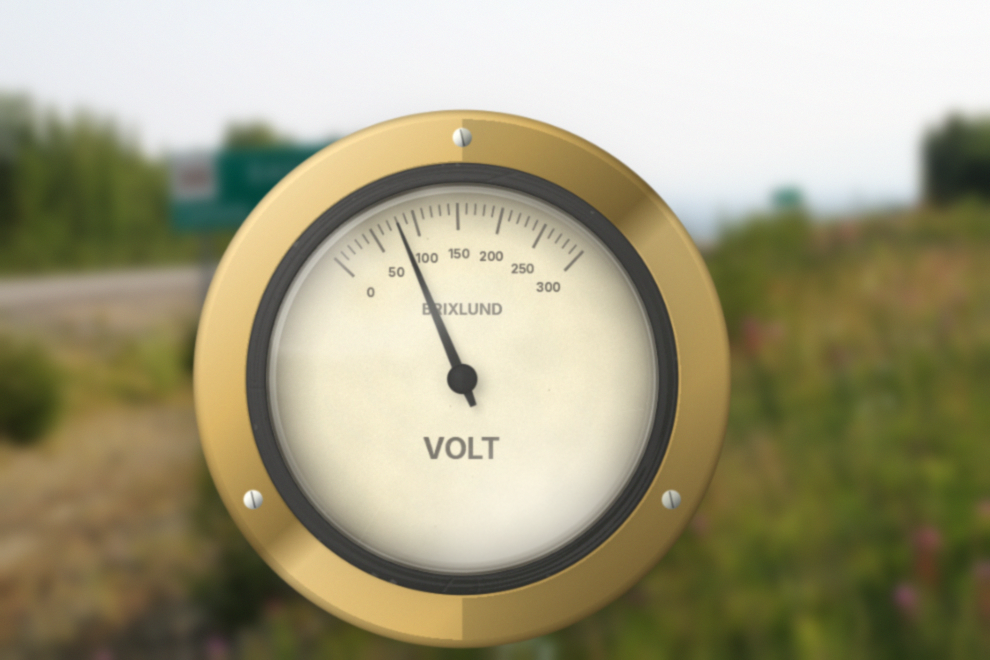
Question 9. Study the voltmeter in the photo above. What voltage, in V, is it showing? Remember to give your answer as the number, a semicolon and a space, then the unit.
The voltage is 80; V
